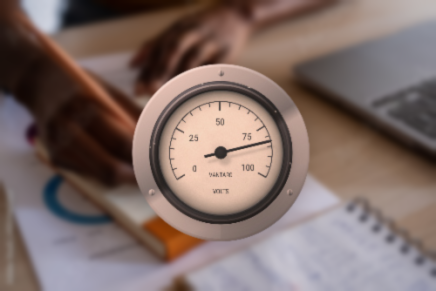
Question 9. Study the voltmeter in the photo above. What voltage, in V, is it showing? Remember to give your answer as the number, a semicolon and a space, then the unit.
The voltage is 82.5; V
